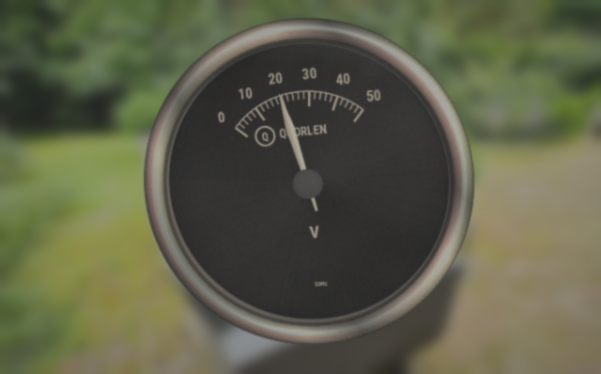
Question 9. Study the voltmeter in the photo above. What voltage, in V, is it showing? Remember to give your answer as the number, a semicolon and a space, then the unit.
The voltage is 20; V
